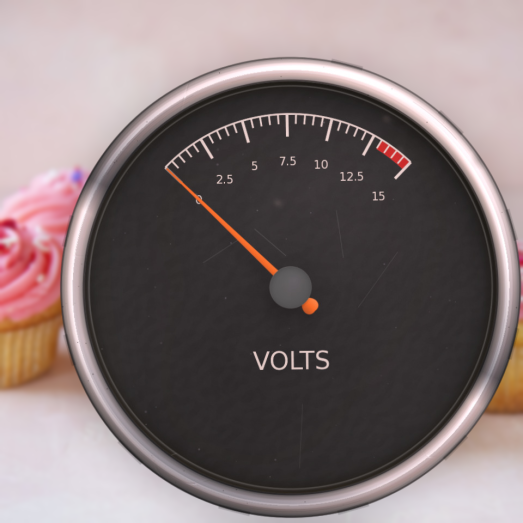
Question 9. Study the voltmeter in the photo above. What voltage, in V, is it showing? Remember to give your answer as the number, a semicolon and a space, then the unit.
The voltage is 0; V
